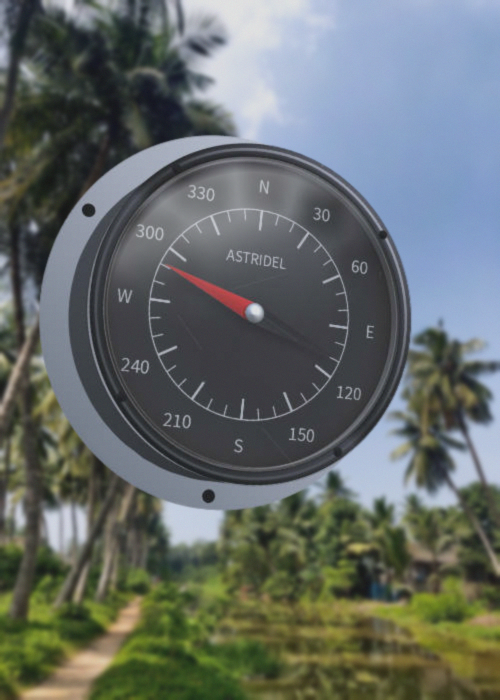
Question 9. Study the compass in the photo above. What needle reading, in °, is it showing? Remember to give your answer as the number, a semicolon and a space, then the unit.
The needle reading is 290; °
